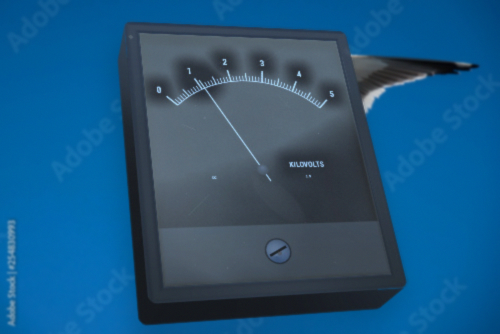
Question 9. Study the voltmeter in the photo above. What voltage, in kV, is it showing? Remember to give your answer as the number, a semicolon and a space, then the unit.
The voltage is 1; kV
